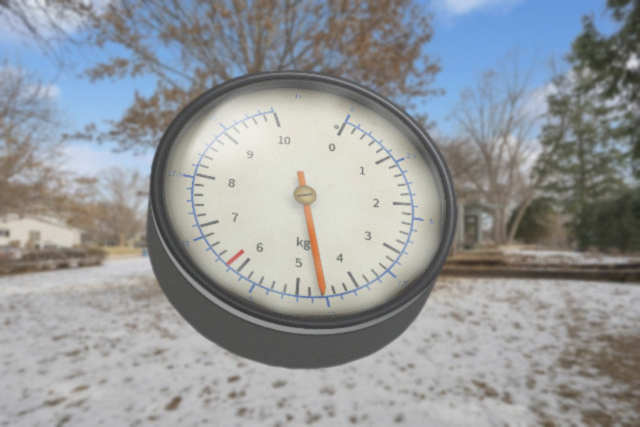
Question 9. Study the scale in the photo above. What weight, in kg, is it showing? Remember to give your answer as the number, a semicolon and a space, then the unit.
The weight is 4.6; kg
